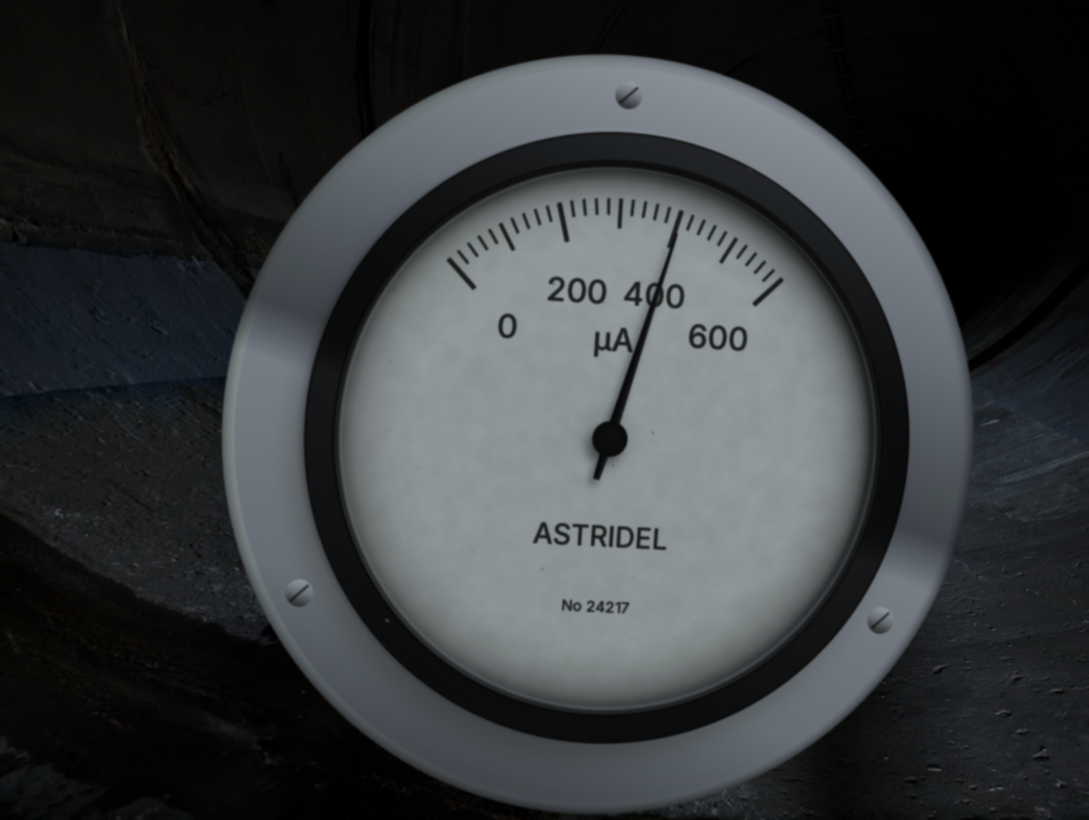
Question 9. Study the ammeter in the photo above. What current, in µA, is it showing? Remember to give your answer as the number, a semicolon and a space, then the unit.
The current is 400; µA
